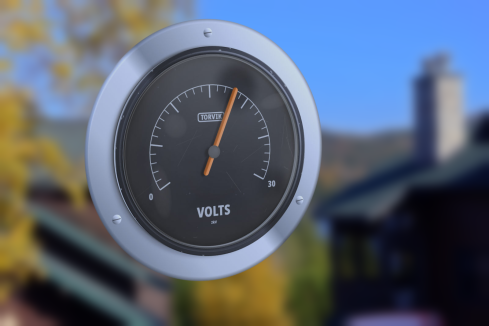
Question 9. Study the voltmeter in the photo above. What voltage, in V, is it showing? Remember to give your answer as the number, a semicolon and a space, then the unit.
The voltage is 18; V
